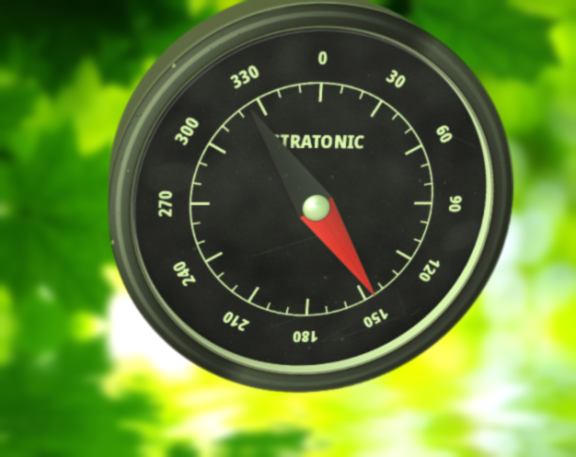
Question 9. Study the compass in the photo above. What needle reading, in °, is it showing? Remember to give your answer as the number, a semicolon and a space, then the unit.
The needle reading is 145; °
